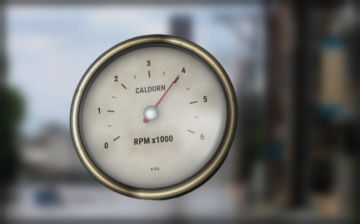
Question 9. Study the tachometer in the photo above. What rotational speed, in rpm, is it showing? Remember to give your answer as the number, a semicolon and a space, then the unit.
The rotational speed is 4000; rpm
